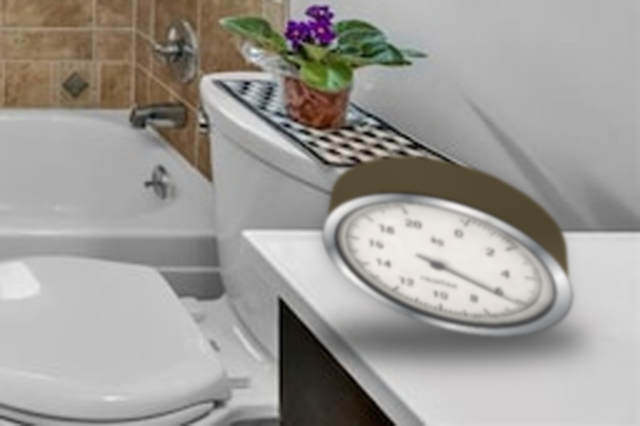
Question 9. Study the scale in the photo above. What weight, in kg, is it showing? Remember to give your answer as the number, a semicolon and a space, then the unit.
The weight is 6; kg
